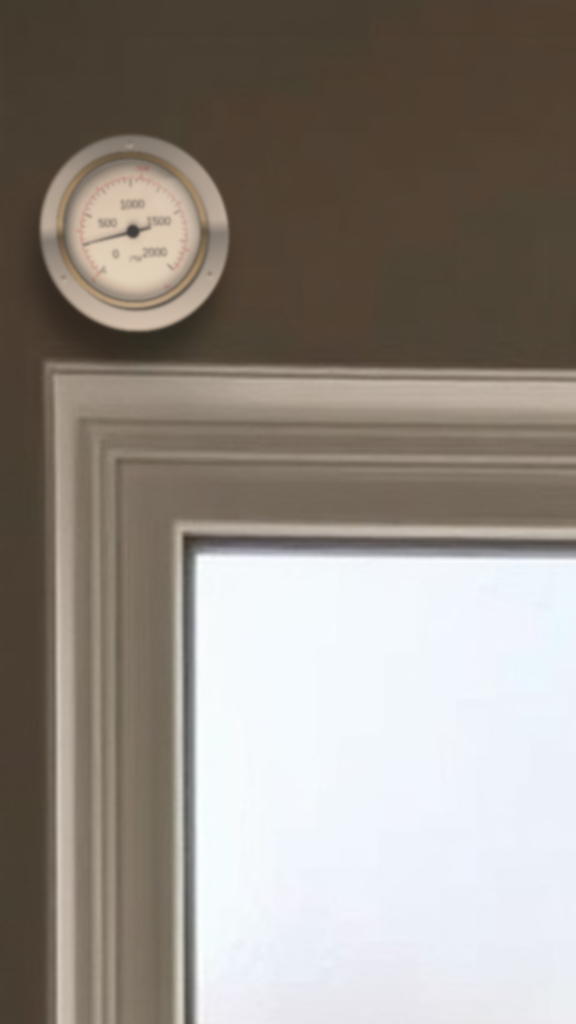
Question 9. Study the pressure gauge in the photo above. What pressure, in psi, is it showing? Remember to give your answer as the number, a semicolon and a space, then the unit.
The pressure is 250; psi
